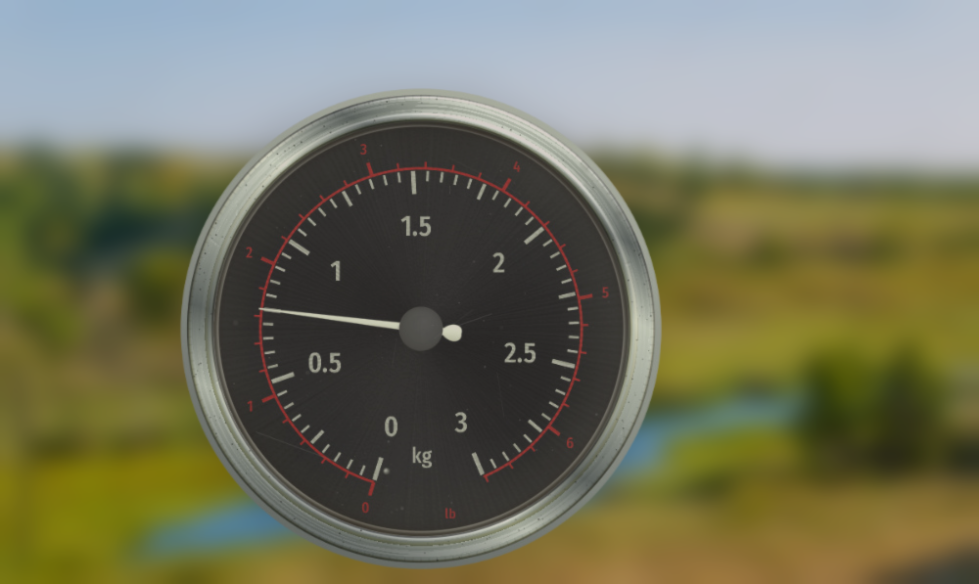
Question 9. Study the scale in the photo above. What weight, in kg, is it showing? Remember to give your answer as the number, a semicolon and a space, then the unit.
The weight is 0.75; kg
